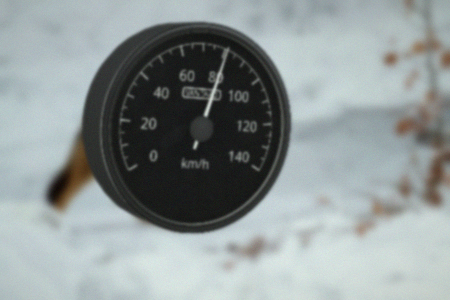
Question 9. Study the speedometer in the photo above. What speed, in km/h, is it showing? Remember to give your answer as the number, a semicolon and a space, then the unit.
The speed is 80; km/h
